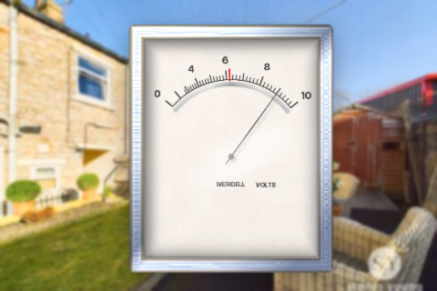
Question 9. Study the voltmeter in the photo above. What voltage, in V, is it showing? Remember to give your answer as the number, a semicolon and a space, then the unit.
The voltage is 9; V
